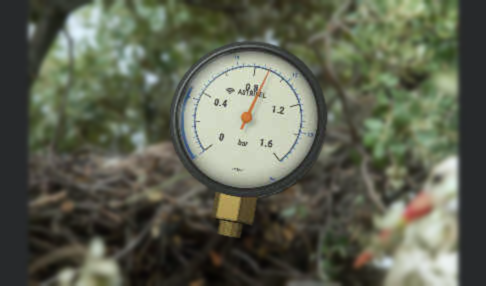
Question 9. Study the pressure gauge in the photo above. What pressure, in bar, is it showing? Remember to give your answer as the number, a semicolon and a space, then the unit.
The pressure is 0.9; bar
